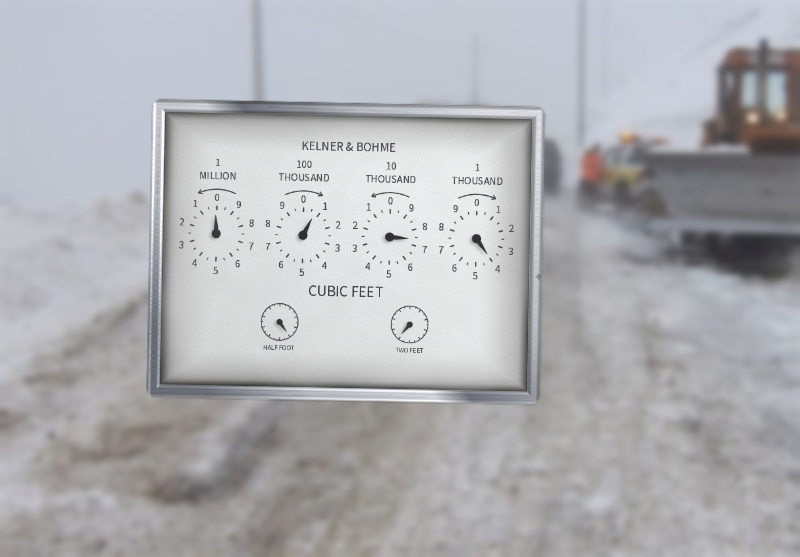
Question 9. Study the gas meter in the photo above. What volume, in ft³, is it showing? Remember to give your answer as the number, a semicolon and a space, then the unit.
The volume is 7400; ft³
